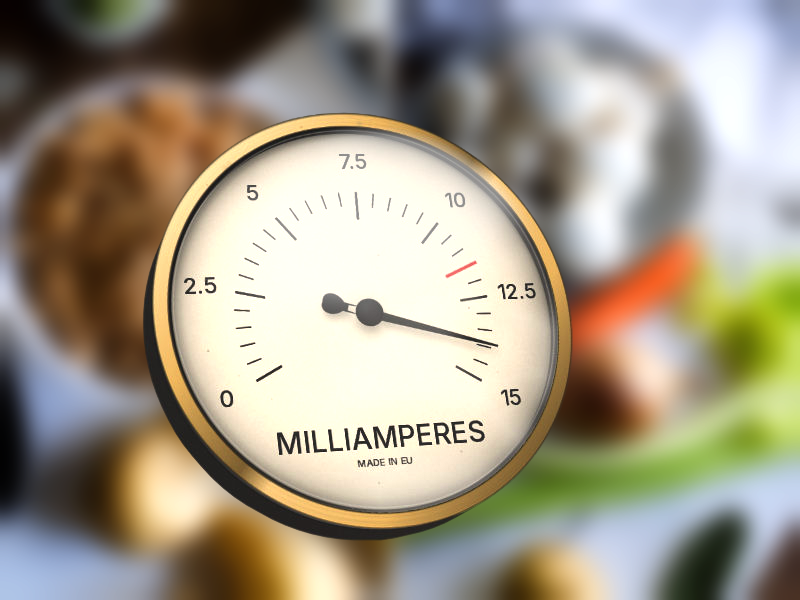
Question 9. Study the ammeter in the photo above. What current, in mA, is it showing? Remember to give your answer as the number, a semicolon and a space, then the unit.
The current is 14; mA
